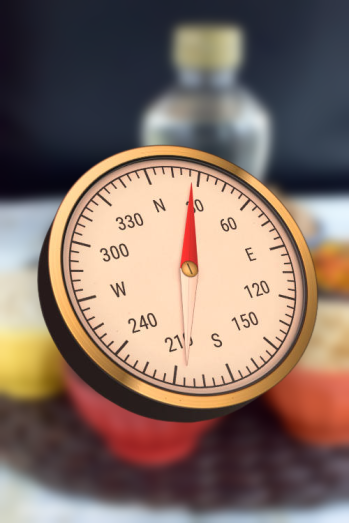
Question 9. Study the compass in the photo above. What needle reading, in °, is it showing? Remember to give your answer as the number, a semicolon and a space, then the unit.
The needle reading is 25; °
